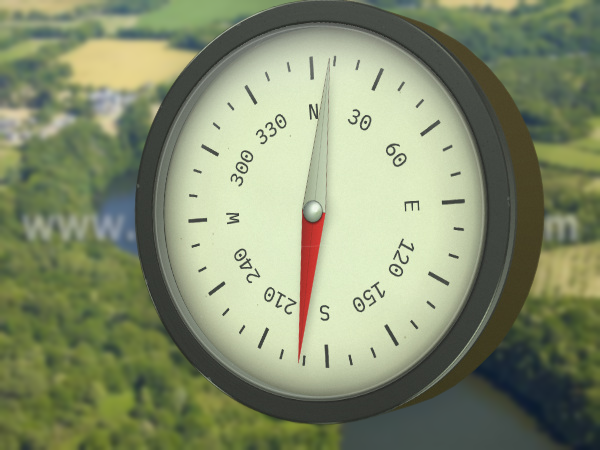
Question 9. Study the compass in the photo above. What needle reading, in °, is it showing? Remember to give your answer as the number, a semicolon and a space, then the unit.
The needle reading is 190; °
